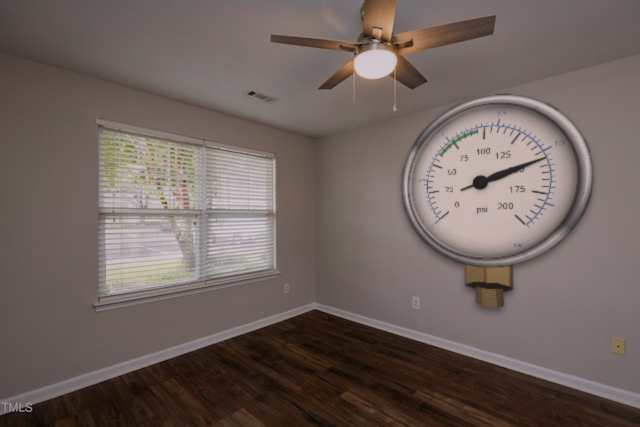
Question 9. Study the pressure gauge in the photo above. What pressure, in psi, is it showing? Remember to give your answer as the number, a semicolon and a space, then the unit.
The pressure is 150; psi
